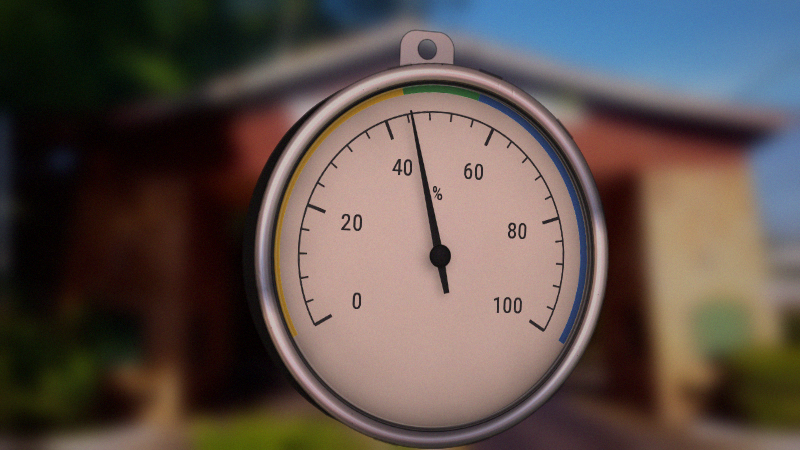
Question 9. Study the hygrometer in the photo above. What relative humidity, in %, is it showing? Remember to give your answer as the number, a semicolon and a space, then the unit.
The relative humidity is 44; %
